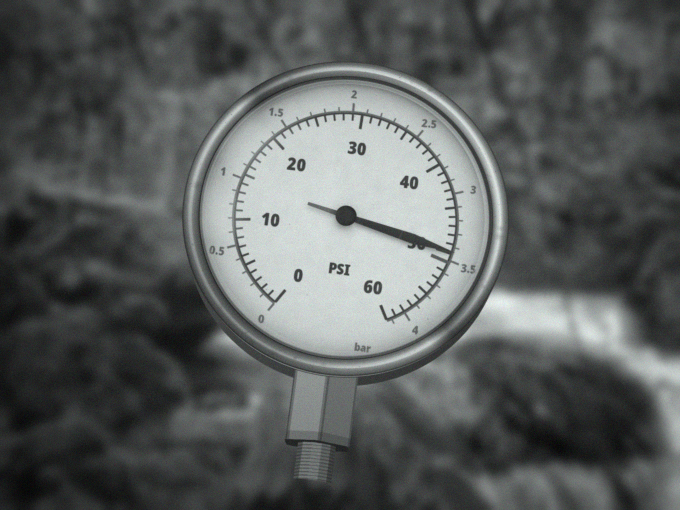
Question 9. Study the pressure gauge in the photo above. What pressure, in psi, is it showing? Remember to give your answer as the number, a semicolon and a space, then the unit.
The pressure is 50; psi
